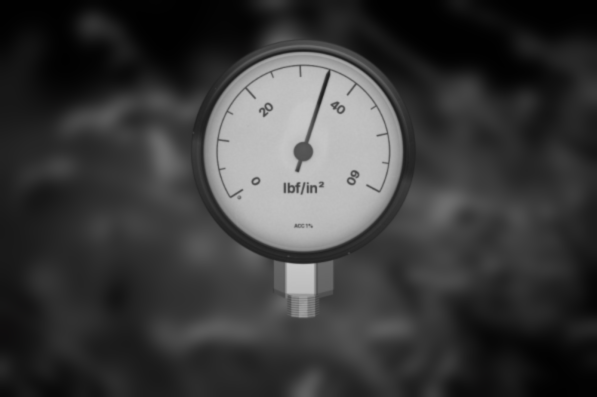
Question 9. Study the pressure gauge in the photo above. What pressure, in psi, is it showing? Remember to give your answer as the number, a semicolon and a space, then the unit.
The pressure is 35; psi
